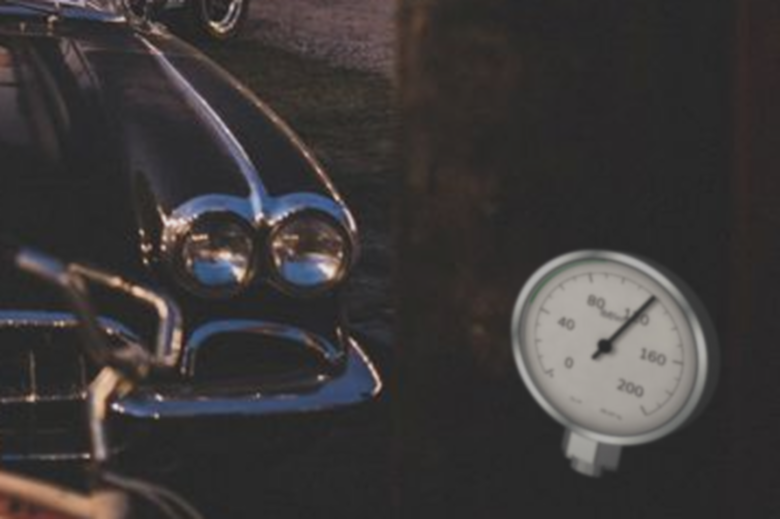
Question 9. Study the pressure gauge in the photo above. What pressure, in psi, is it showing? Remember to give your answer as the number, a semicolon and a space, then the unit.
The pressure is 120; psi
